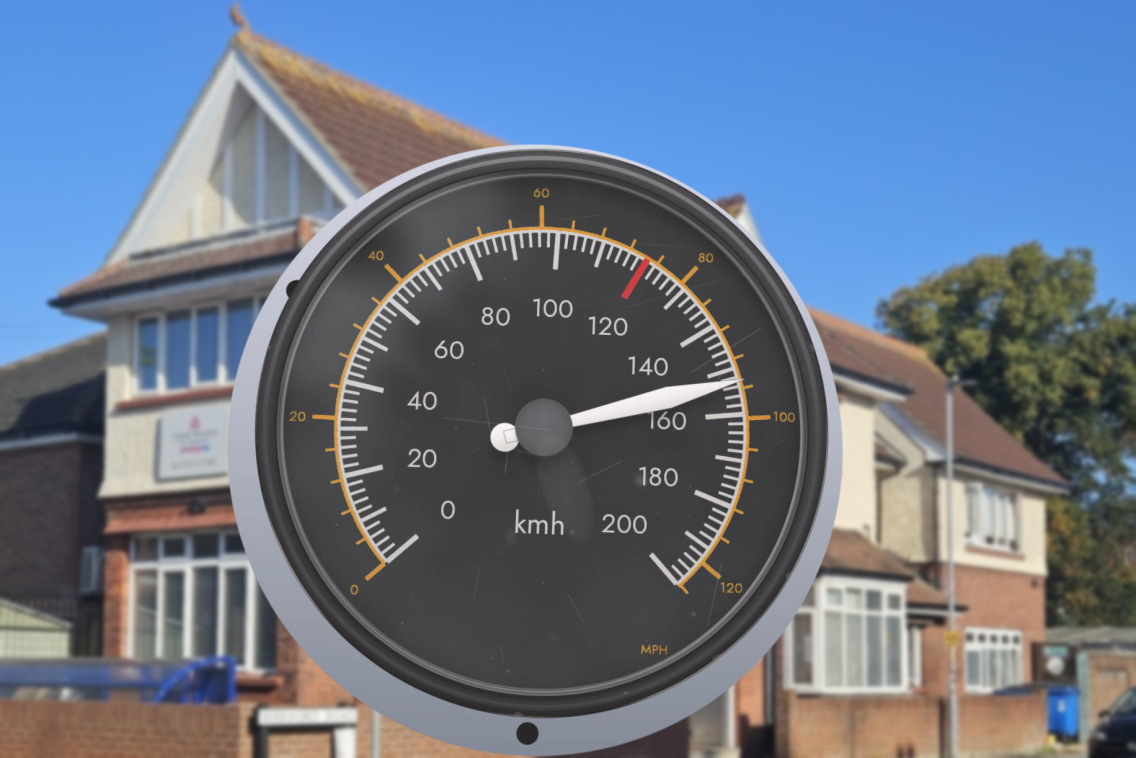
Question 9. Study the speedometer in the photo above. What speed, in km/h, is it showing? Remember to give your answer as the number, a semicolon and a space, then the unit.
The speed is 153; km/h
